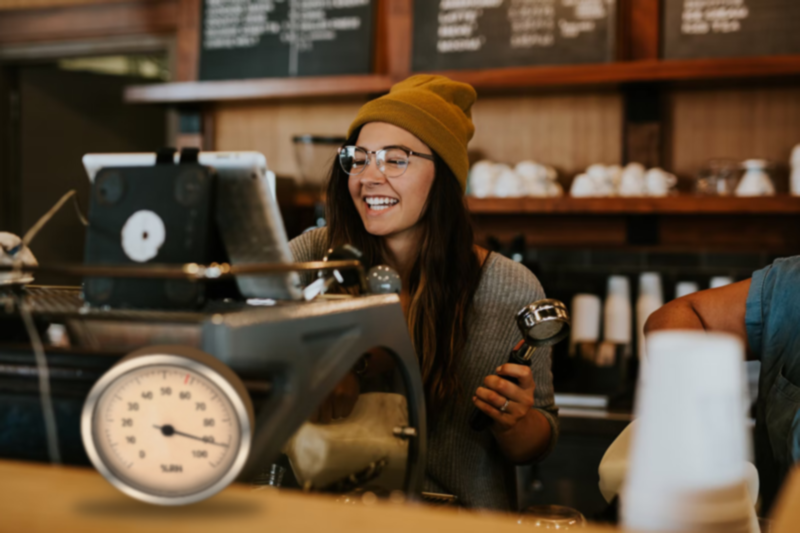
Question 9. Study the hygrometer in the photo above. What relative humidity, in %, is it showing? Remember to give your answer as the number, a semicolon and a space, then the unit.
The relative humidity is 90; %
